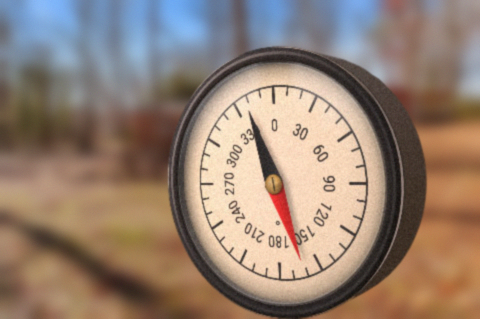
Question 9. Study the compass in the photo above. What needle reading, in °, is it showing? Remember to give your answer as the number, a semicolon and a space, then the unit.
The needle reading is 160; °
